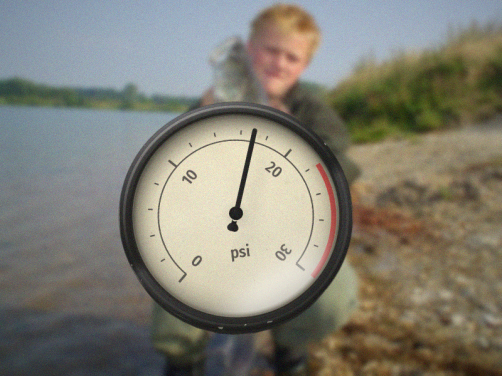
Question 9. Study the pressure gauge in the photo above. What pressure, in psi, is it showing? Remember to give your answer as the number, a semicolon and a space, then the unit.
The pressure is 17; psi
